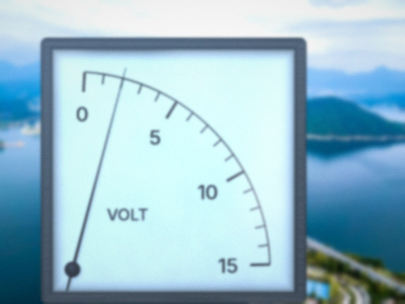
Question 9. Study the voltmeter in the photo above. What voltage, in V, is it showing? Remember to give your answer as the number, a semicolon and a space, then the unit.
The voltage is 2; V
